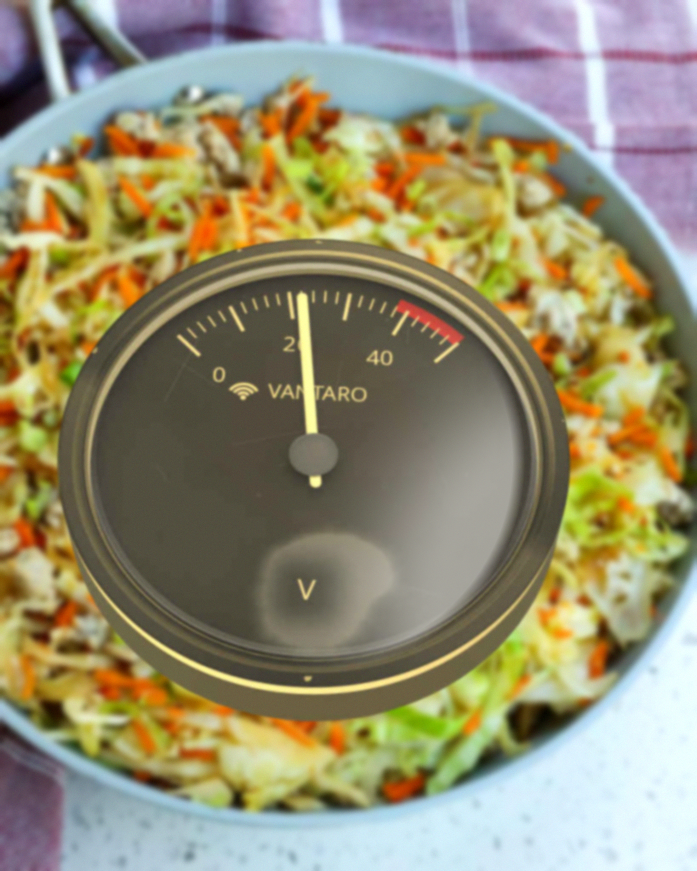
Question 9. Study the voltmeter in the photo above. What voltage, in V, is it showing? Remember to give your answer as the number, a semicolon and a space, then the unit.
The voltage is 22; V
